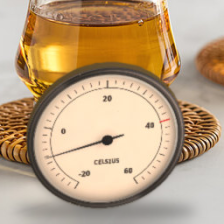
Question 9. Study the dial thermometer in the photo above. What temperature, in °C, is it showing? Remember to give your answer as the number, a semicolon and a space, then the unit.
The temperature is -8; °C
